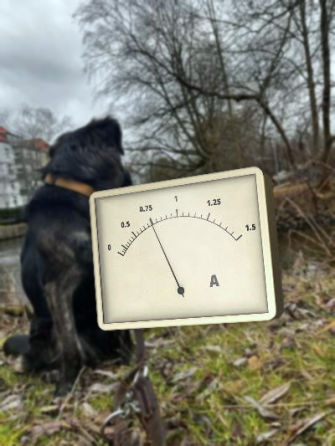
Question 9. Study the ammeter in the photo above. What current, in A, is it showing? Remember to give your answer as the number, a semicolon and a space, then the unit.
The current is 0.75; A
